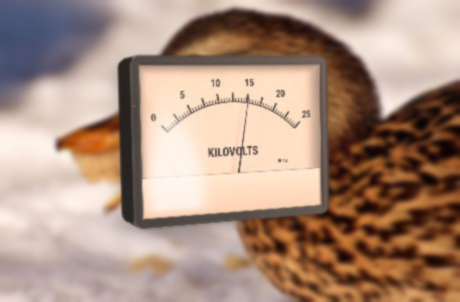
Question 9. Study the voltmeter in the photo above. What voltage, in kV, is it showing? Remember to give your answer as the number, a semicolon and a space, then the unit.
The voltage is 15; kV
